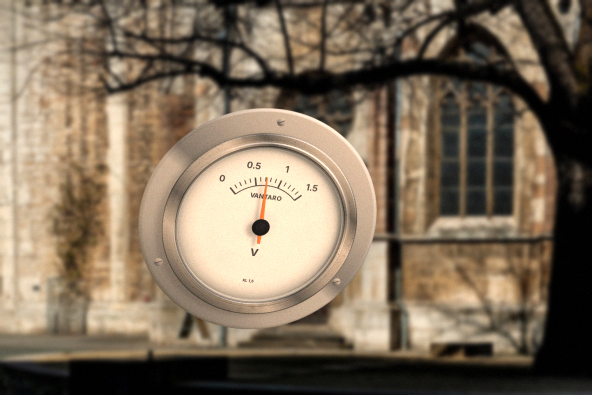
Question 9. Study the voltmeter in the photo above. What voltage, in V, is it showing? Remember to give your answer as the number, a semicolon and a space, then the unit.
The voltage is 0.7; V
